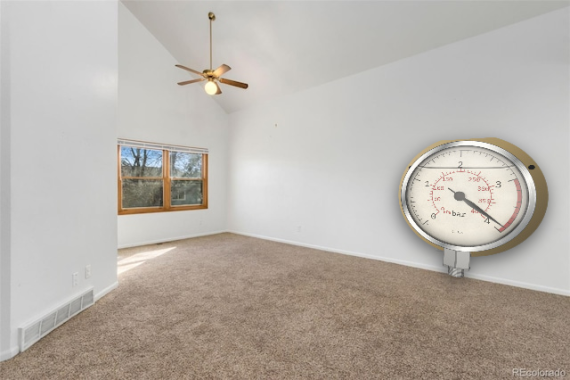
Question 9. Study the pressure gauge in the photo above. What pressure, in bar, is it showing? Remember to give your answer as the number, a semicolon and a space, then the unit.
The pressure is 3.9; bar
